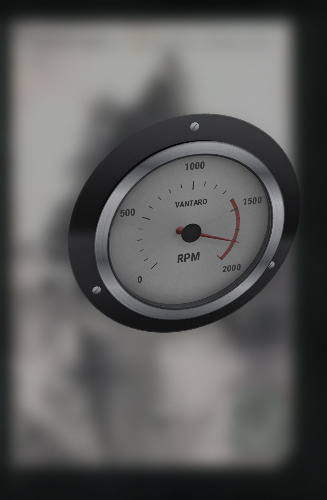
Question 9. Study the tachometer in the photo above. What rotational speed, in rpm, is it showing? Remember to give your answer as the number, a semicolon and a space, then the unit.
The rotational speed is 1800; rpm
